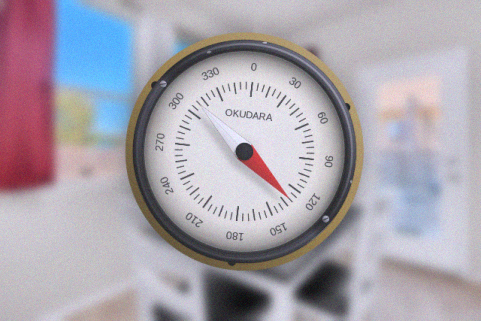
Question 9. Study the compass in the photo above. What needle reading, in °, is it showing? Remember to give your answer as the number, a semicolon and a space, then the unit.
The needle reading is 130; °
